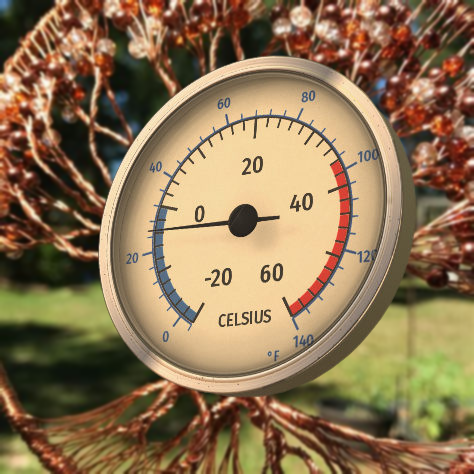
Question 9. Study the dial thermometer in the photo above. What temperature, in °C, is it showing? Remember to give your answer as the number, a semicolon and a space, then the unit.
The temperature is -4; °C
